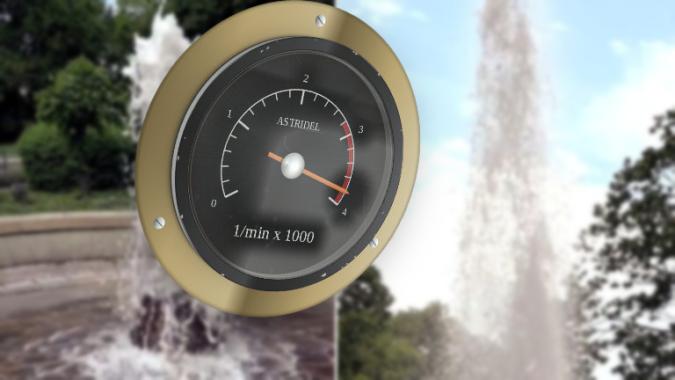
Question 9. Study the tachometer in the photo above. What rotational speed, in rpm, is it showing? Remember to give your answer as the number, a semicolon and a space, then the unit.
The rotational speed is 3800; rpm
